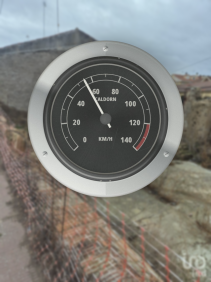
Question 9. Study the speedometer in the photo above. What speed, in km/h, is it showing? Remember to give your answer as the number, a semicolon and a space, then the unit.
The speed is 55; km/h
